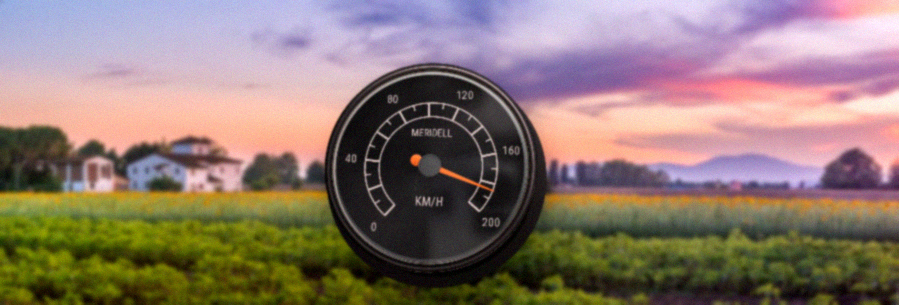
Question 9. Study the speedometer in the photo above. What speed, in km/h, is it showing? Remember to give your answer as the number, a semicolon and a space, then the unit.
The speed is 185; km/h
